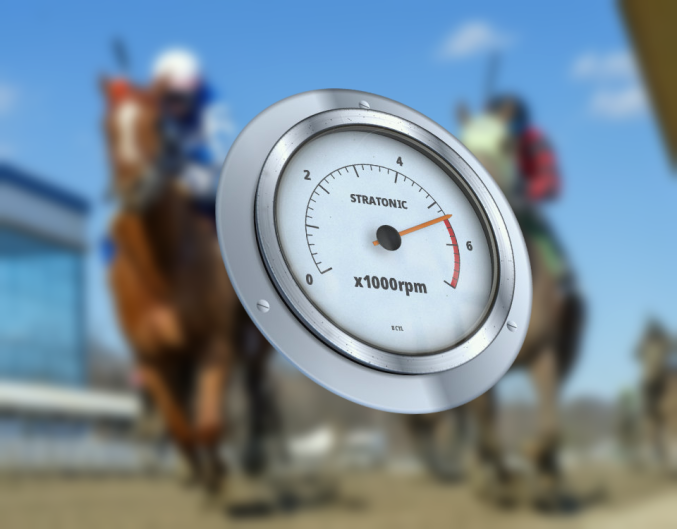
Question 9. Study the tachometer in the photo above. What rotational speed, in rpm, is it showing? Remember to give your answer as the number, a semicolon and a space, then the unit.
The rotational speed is 5400; rpm
